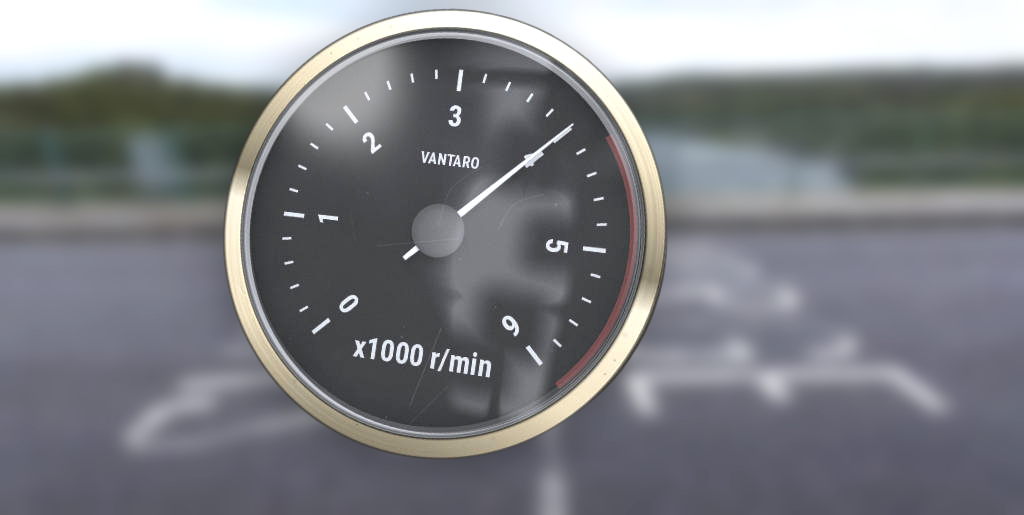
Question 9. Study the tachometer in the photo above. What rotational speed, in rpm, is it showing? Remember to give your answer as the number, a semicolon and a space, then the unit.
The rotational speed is 4000; rpm
